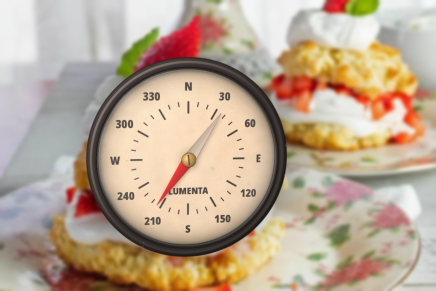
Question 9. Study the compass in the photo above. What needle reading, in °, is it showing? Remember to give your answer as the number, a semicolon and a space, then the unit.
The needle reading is 215; °
